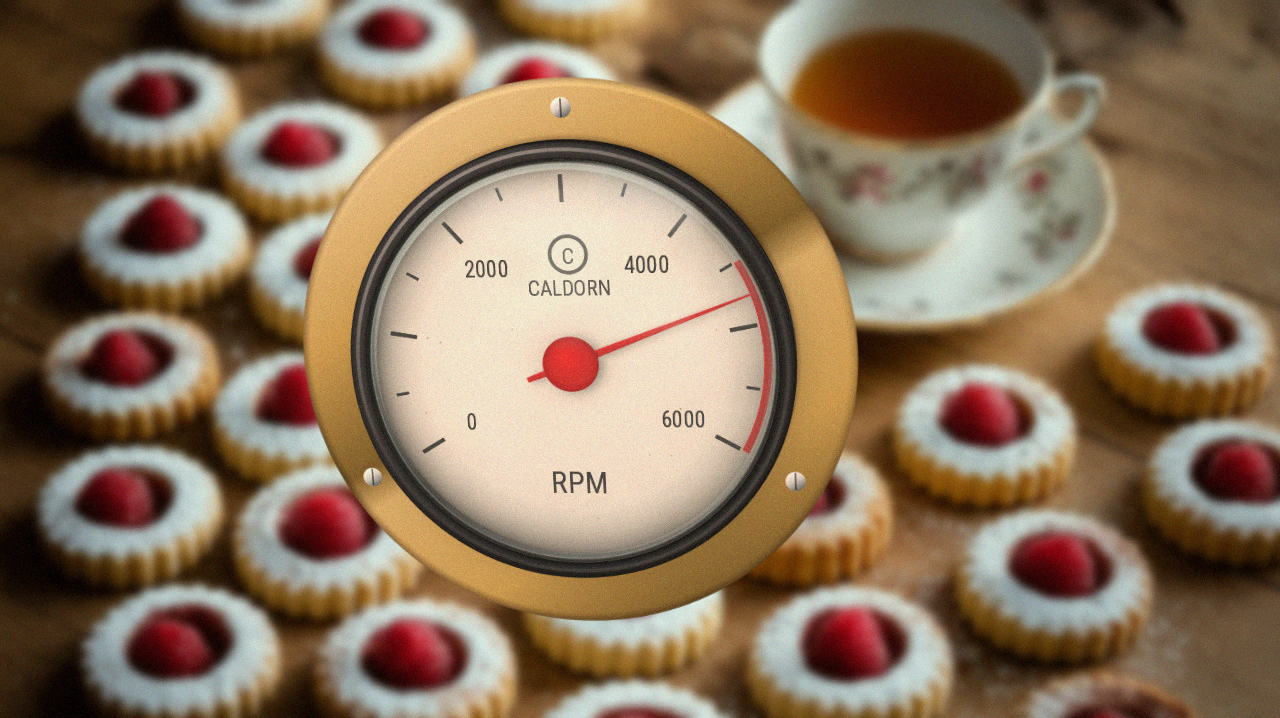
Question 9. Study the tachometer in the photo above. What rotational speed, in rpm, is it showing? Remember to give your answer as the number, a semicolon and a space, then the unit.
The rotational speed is 4750; rpm
